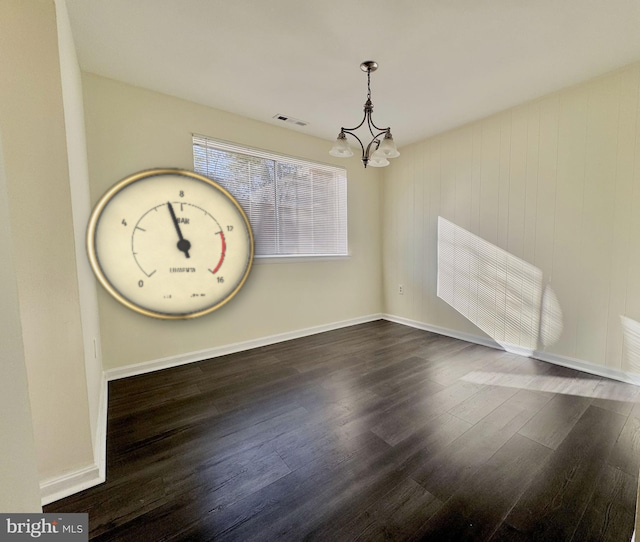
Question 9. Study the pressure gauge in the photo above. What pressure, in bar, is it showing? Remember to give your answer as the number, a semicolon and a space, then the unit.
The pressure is 7; bar
